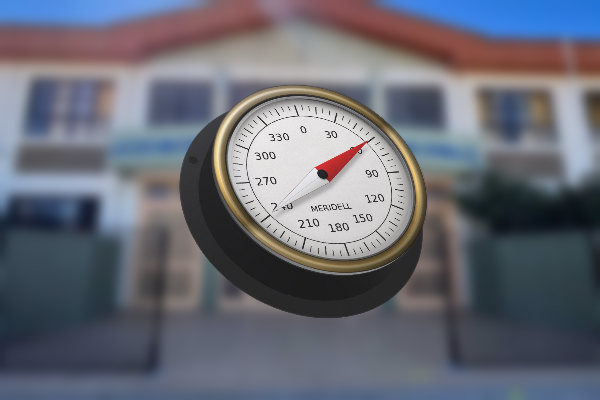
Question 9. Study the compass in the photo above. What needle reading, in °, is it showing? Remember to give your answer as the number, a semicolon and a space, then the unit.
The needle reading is 60; °
